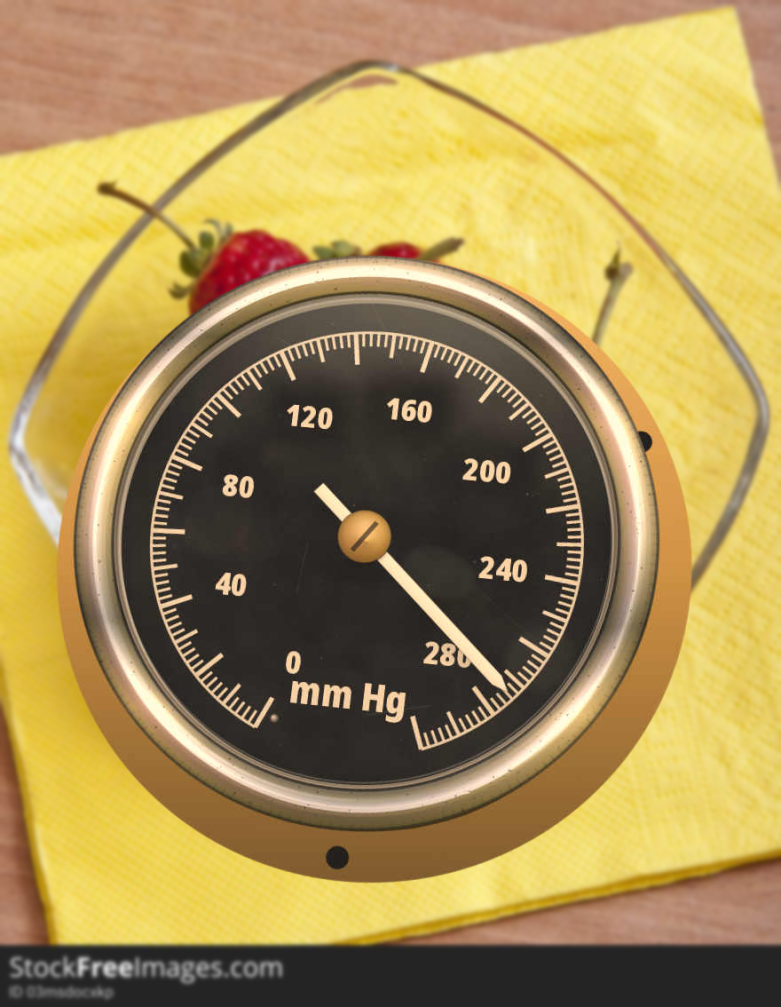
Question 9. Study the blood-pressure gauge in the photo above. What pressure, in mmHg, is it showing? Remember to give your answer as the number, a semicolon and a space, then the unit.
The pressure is 274; mmHg
